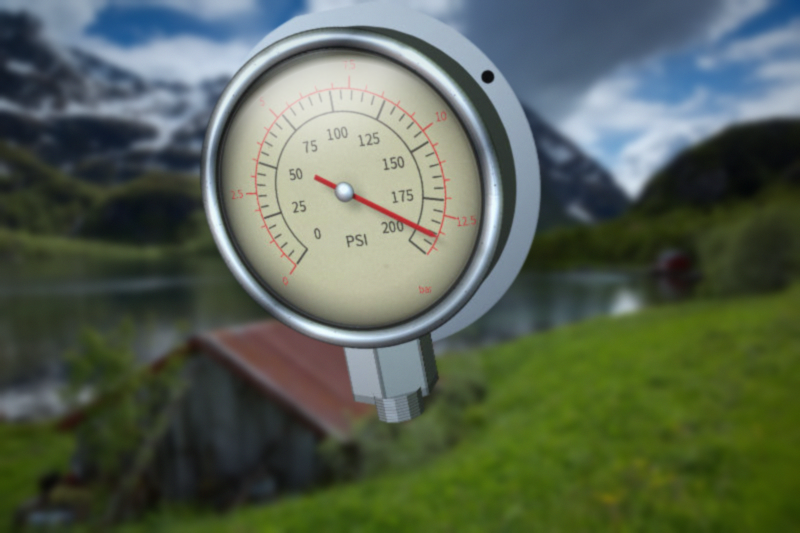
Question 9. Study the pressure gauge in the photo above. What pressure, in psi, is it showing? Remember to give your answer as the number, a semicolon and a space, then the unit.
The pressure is 190; psi
